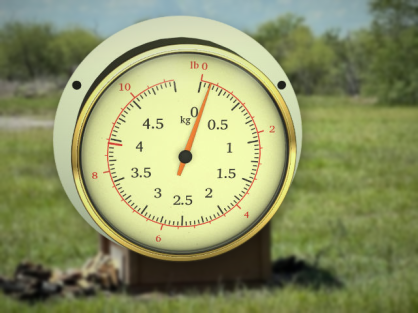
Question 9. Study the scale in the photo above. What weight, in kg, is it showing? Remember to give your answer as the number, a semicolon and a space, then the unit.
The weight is 0.1; kg
